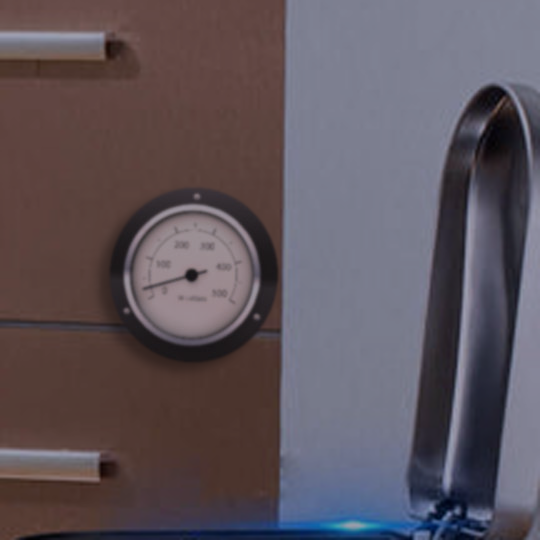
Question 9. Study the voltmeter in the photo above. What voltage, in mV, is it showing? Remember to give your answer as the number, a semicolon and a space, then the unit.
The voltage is 25; mV
